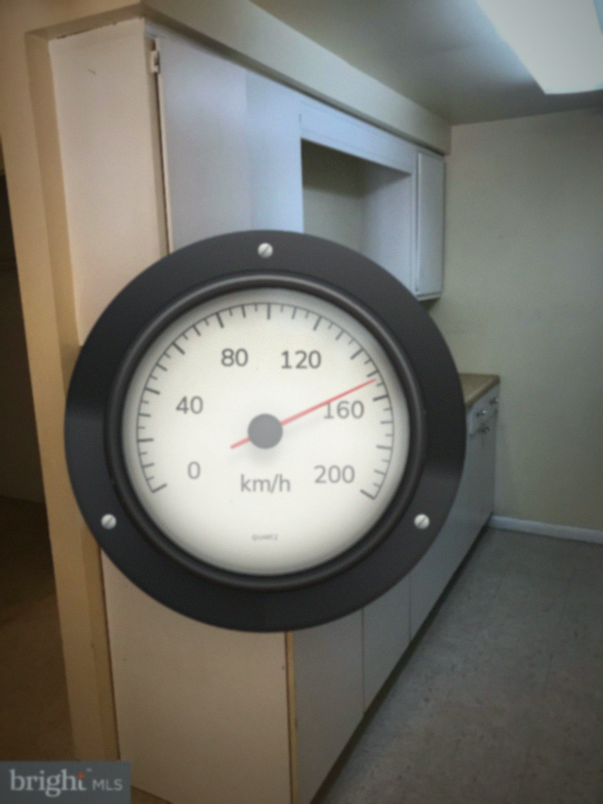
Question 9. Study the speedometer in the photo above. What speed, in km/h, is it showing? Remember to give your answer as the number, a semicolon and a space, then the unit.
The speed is 152.5; km/h
